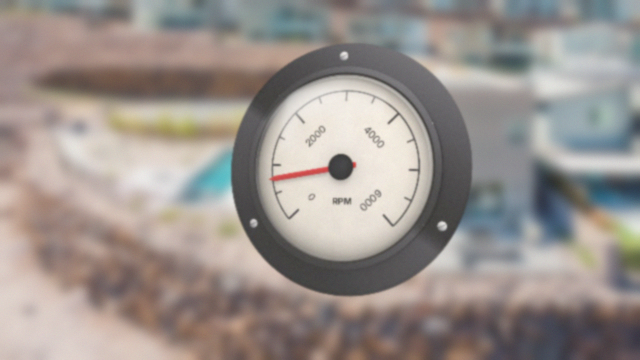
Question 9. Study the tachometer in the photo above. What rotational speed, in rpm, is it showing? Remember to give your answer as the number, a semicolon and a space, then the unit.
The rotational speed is 750; rpm
